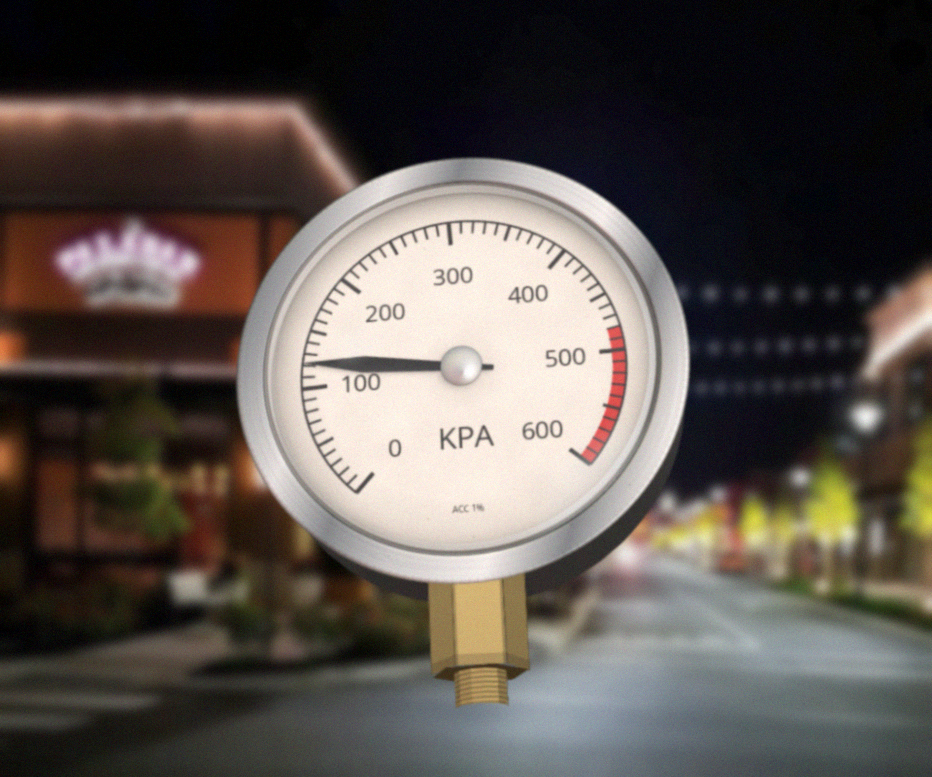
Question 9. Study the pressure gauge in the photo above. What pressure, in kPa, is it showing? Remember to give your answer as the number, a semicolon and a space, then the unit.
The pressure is 120; kPa
